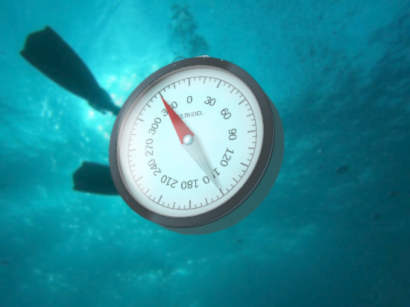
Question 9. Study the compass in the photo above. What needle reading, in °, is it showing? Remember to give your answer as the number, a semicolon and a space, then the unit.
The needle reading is 330; °
